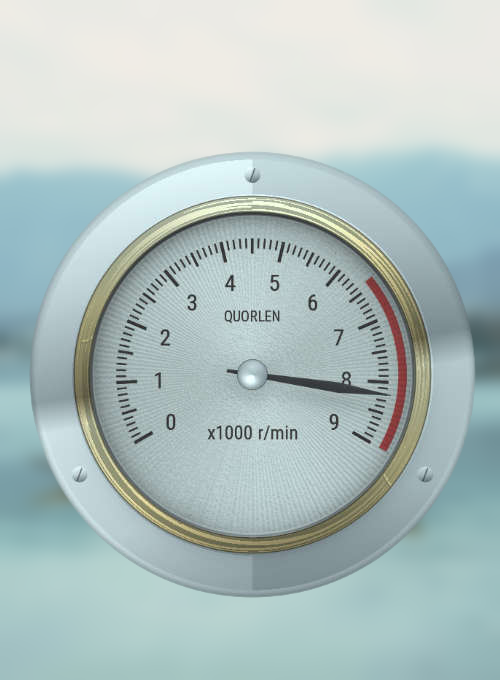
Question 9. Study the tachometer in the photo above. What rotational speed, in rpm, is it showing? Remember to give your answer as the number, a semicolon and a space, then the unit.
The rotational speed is 8200; rpm
